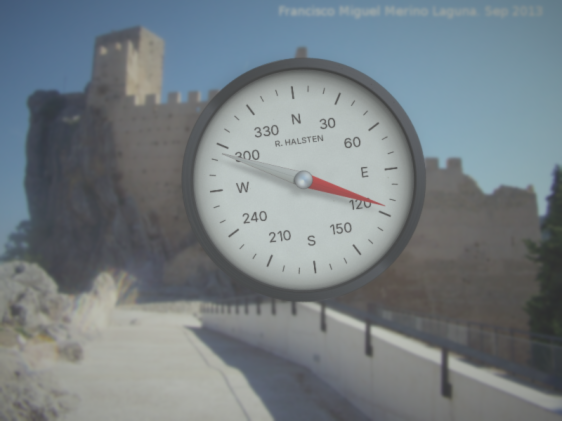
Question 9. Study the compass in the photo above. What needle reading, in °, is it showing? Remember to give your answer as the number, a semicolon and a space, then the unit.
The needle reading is 115; °
